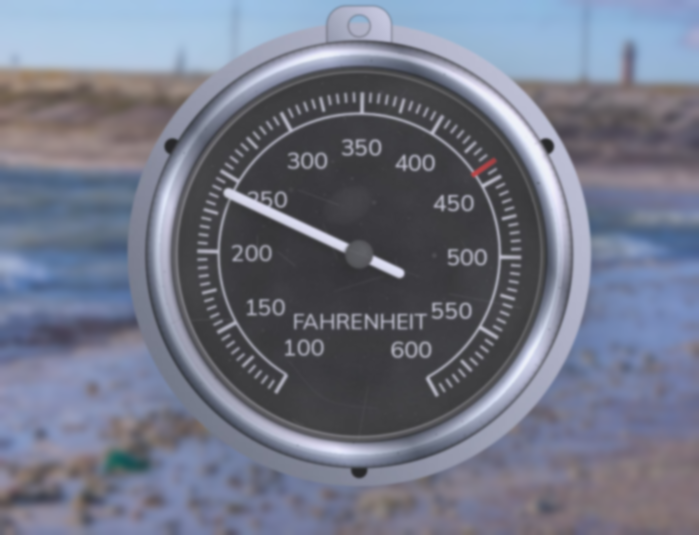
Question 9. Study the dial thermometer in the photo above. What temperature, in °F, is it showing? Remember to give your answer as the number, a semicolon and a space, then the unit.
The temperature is 240; °F
